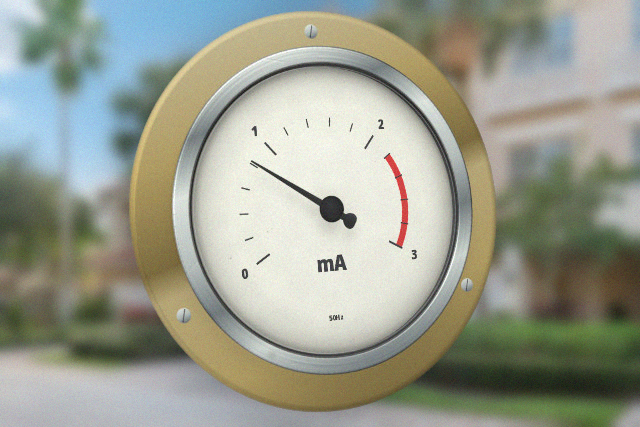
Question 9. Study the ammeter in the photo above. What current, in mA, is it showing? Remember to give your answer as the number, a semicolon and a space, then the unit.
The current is 0.8; mA
